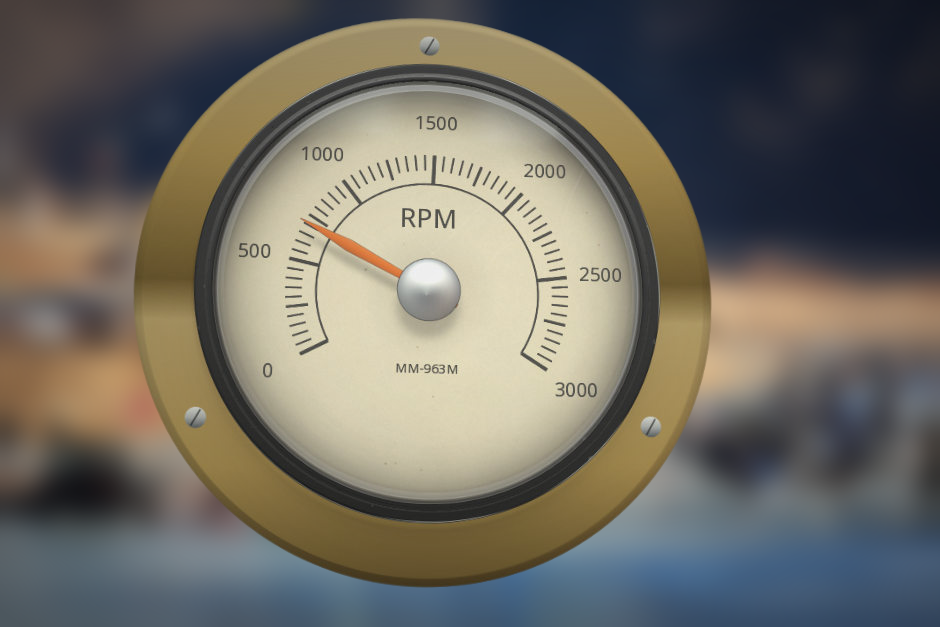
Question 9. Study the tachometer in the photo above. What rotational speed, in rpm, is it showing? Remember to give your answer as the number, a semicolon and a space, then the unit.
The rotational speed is 700; rpm
